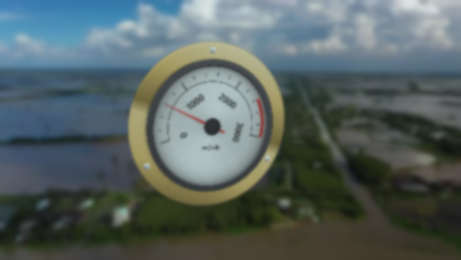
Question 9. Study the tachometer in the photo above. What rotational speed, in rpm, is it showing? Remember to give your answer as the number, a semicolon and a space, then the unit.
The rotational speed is 600; rpm
